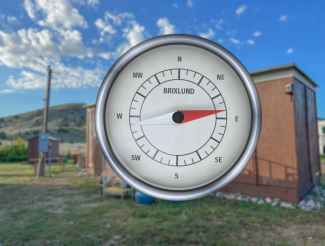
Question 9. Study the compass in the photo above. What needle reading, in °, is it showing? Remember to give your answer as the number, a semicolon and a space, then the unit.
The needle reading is 80; °
